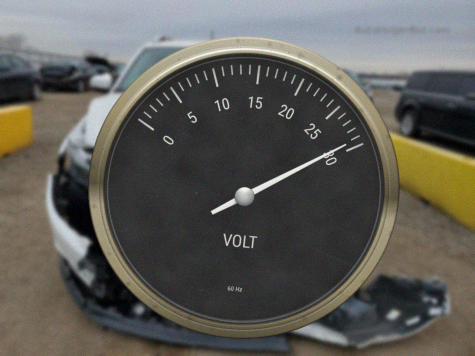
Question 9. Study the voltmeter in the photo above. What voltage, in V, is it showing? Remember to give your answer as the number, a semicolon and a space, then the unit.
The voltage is 29; V
